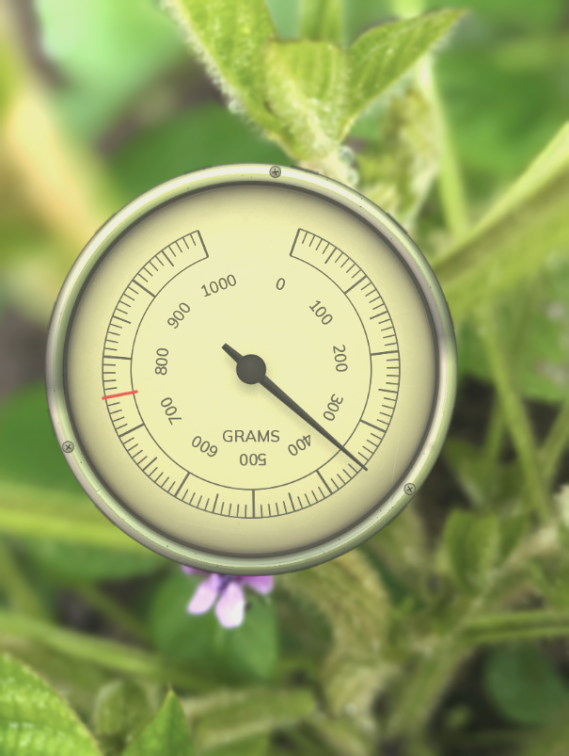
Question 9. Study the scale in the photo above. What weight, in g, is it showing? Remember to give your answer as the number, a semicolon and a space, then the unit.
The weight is 350; g
